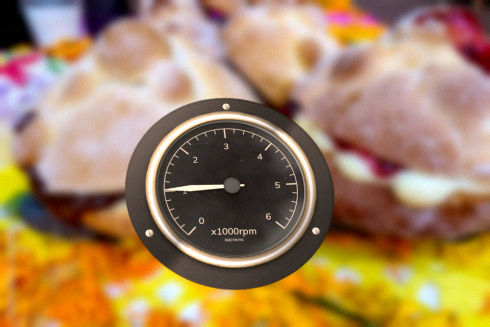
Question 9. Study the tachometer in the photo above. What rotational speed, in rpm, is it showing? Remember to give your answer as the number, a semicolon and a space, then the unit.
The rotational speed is 1000; rpm
